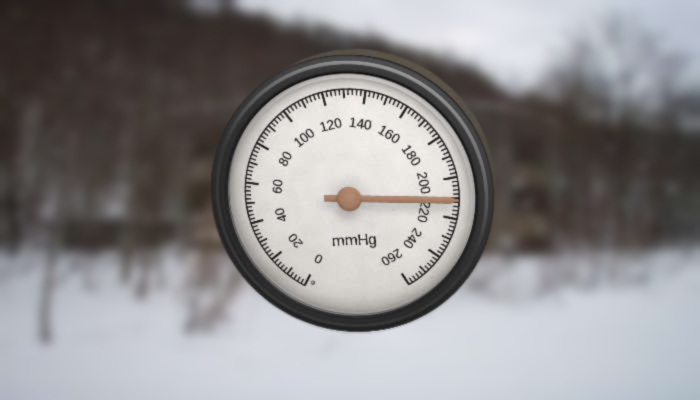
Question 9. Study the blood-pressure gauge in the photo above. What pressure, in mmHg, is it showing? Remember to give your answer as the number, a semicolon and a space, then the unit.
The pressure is 210; mmHg
